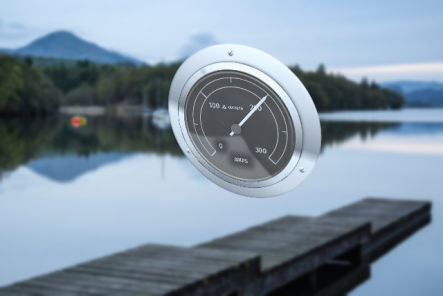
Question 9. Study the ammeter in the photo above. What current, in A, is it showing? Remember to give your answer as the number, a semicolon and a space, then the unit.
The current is 200; A
